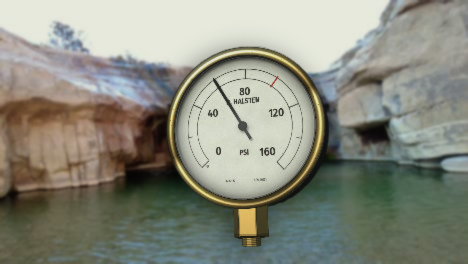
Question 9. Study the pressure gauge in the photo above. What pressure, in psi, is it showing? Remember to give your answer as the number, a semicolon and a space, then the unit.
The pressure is 60; psi
